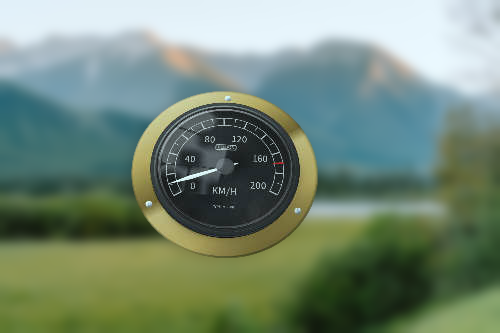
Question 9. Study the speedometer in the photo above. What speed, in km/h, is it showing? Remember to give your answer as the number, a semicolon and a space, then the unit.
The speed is 10; km/h
